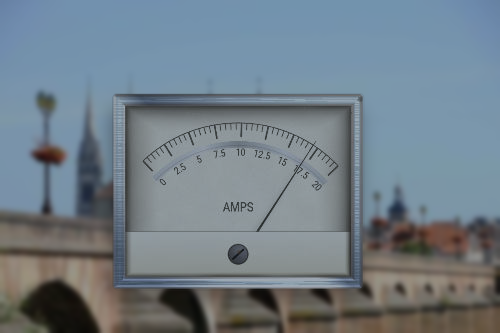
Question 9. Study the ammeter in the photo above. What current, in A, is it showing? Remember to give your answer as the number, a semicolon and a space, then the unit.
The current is 17; A
